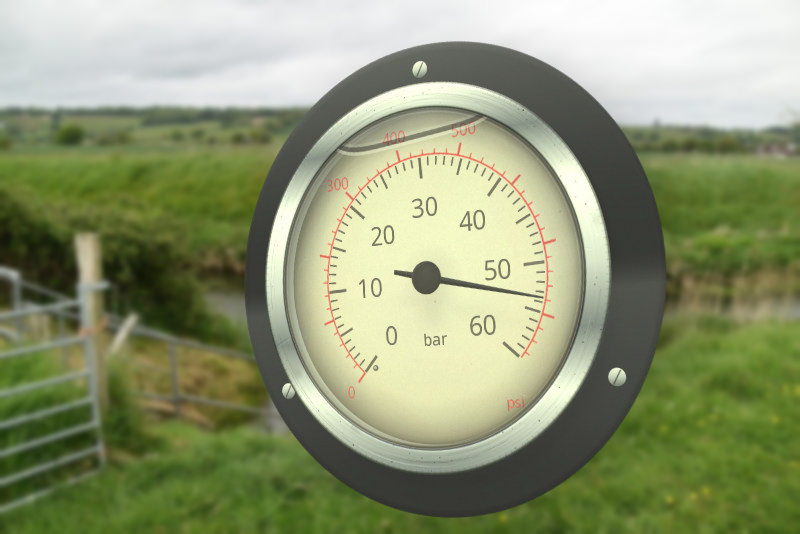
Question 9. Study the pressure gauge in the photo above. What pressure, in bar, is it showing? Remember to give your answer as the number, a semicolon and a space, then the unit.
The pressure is 53.5; bar
